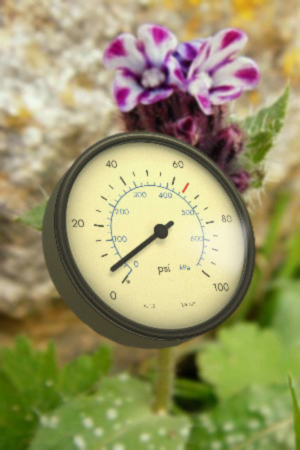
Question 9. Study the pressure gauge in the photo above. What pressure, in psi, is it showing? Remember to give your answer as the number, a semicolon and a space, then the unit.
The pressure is 5; psi
